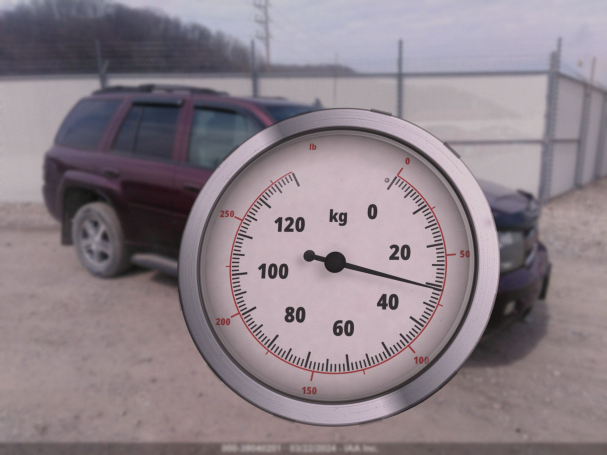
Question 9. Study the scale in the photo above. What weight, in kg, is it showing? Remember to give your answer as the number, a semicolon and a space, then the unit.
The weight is 31; kg
